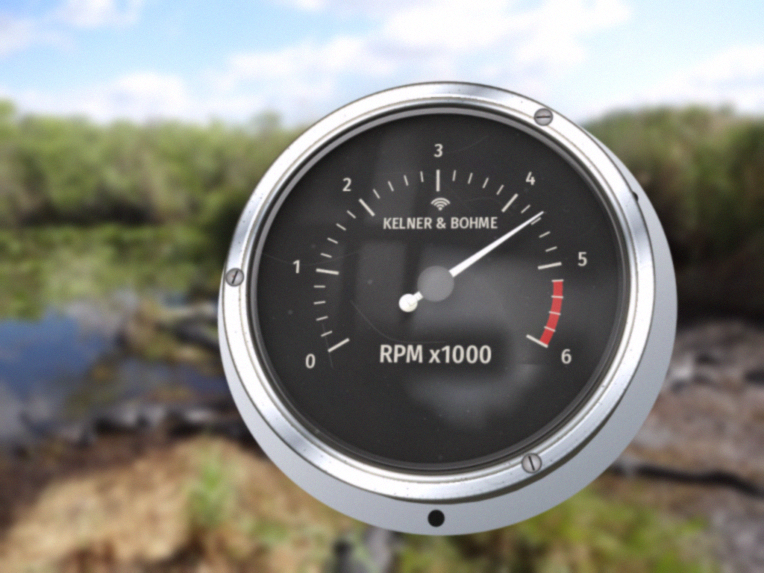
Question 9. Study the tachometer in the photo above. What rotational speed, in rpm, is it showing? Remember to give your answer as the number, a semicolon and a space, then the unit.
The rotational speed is 4400; rpm
